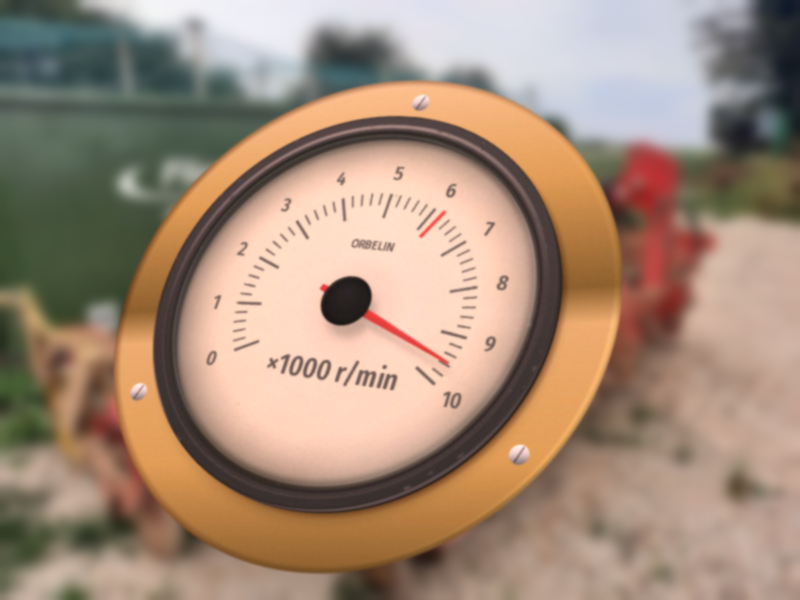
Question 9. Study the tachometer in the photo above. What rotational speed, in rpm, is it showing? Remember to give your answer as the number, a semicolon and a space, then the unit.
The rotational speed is 9600; rpm
